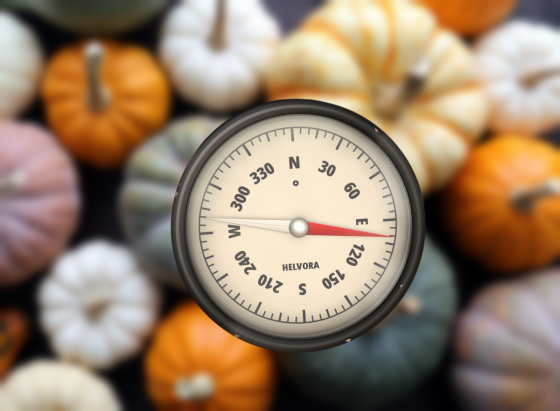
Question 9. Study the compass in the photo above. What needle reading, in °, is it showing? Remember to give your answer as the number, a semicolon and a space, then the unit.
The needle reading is 100; °
